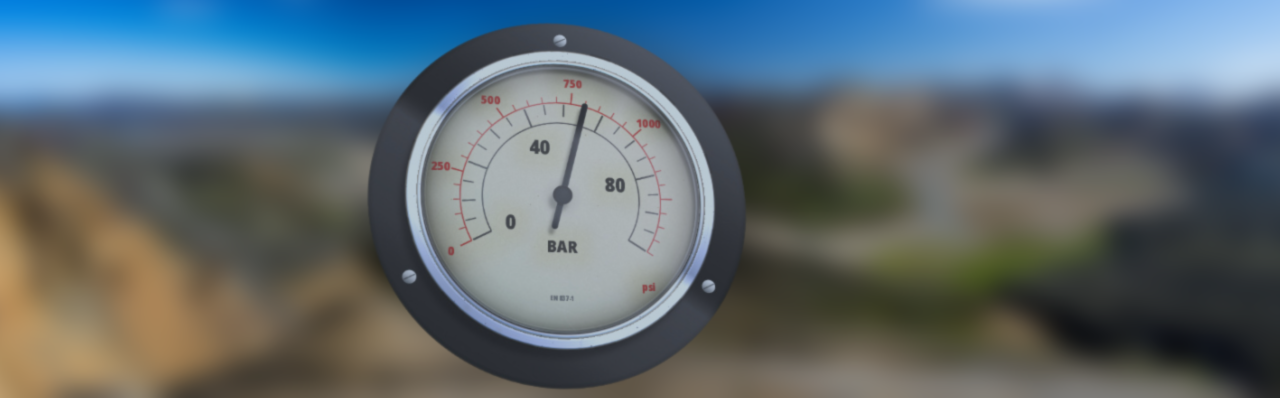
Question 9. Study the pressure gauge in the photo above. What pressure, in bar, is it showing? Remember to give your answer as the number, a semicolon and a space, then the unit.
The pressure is 55; bar
